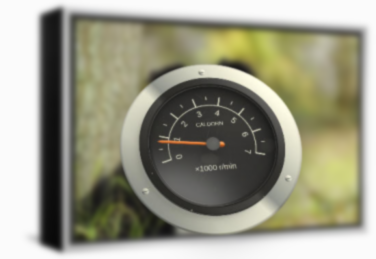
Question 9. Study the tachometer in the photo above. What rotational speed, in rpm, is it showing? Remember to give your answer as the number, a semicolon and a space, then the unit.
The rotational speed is 750; rpm
